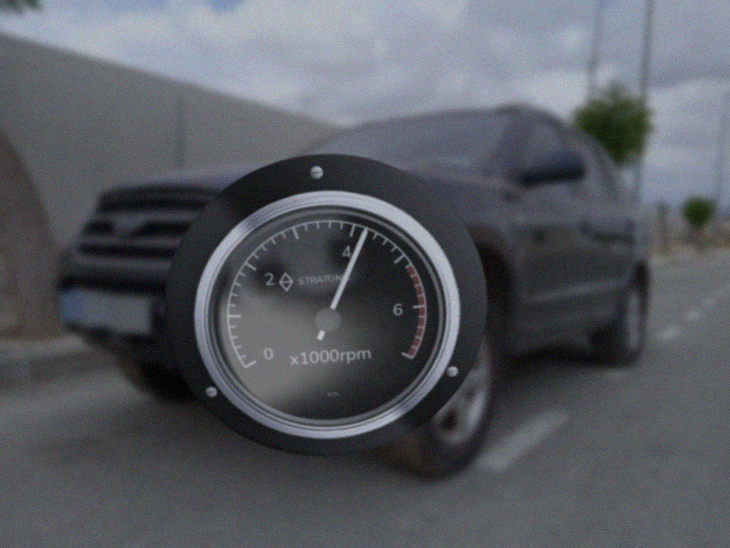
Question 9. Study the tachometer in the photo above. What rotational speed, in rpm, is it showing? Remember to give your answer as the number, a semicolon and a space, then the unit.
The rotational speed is 4200; rpm
